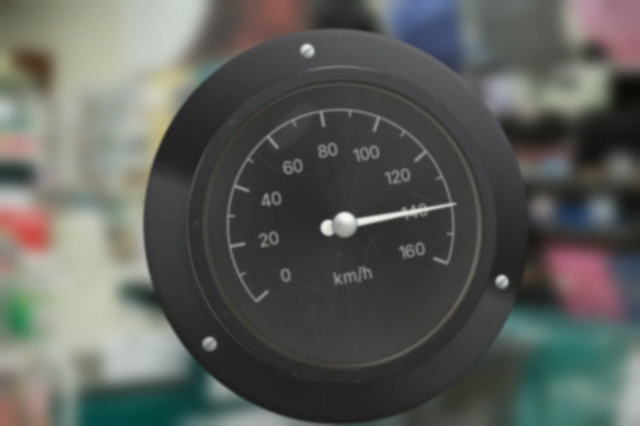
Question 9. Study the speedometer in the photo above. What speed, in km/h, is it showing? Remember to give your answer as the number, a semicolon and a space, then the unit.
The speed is 140; km/h
